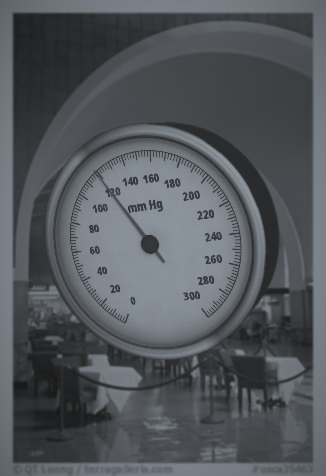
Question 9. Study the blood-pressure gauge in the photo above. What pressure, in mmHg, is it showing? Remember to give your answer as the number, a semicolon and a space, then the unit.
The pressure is 120; mmHg
